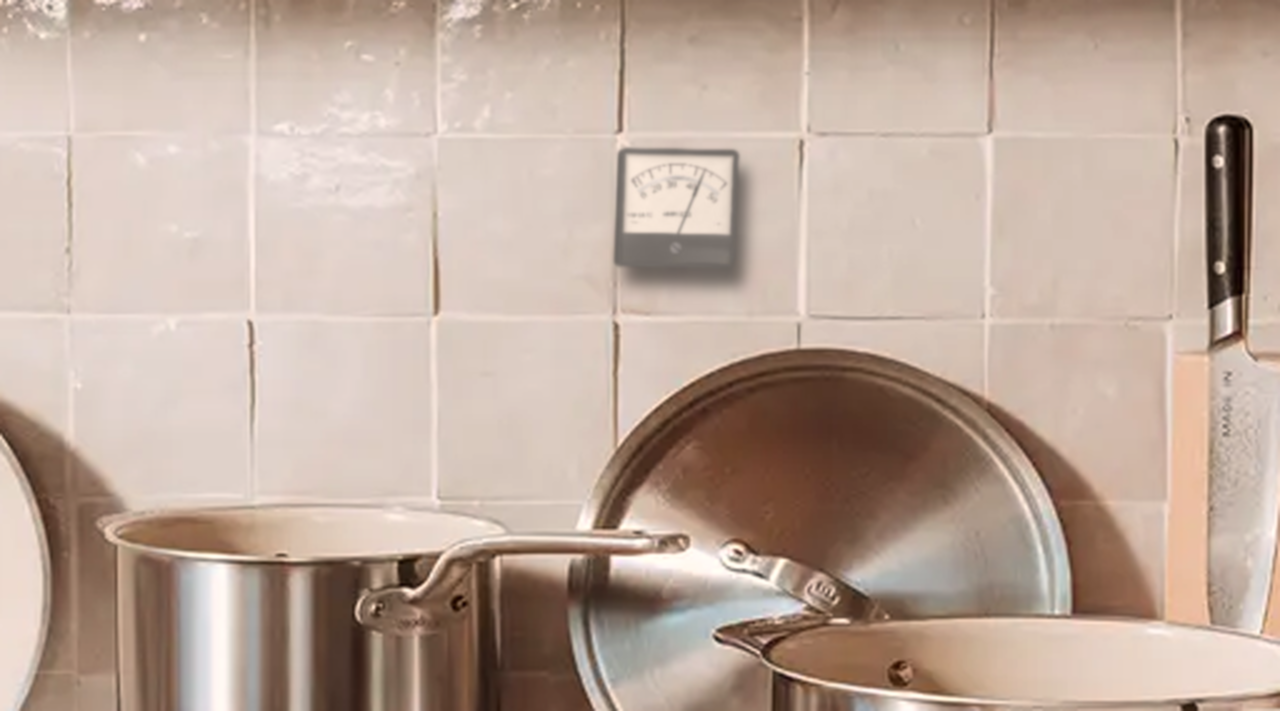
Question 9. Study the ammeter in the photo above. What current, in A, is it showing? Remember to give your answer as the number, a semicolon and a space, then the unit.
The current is 42.5; A
